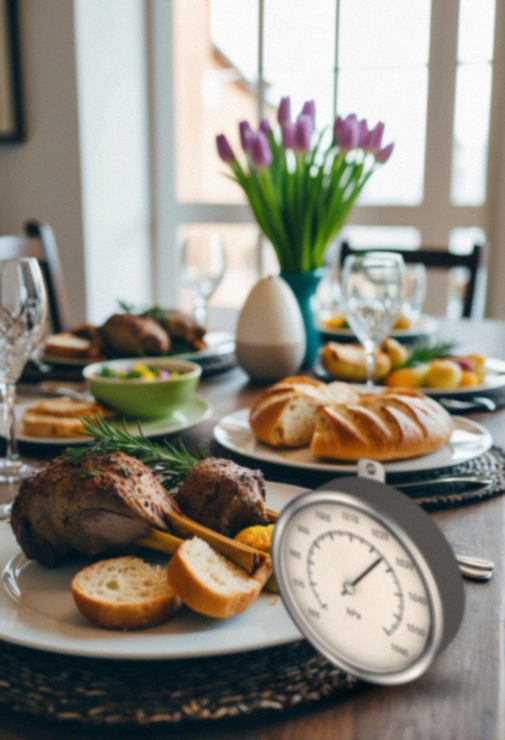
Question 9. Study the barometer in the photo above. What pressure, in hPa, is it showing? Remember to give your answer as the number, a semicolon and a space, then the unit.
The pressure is 1025; hPa
